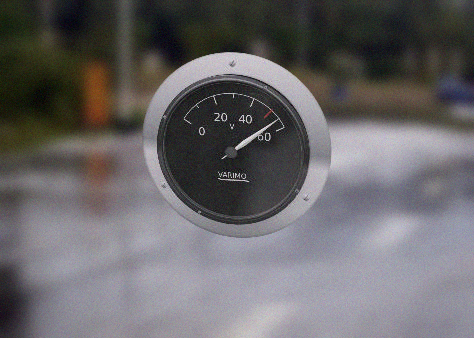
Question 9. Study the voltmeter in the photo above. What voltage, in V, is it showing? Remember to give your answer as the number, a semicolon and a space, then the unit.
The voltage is 55; V
